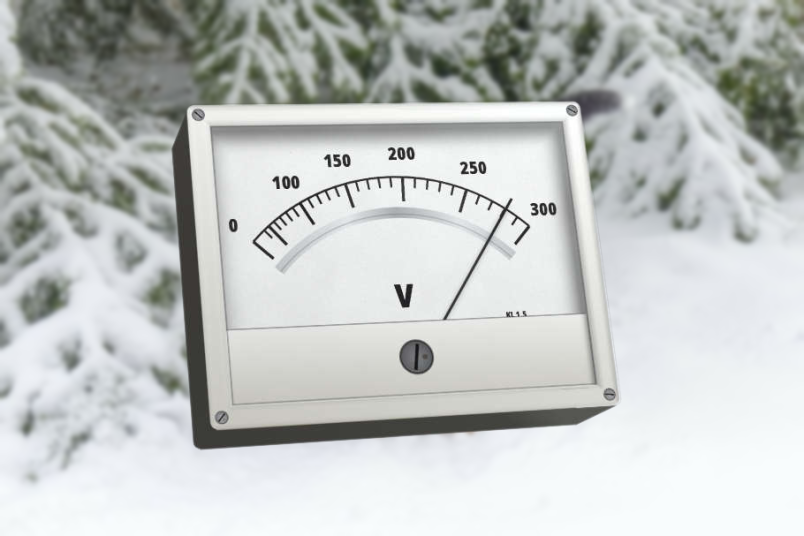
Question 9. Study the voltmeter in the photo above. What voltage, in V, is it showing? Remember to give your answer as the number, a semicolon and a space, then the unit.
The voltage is 280; V
